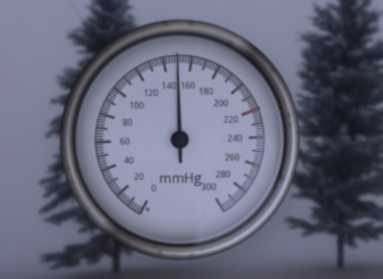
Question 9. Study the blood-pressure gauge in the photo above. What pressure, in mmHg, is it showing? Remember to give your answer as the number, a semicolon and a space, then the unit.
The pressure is 150; mmHg
